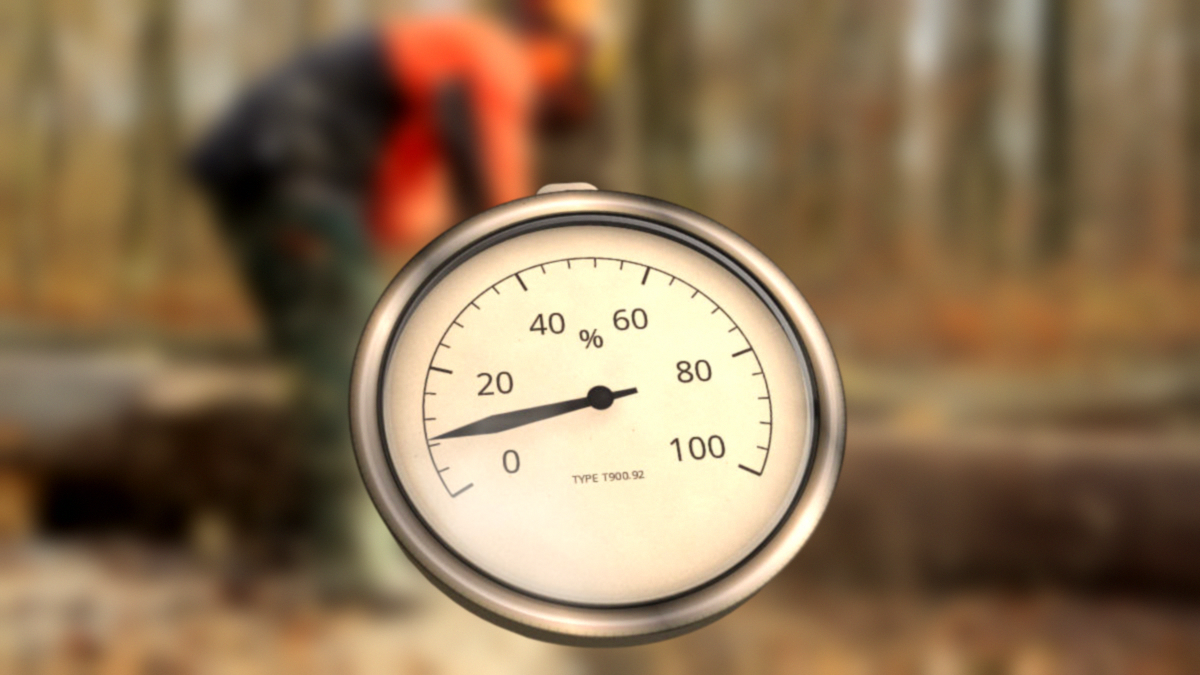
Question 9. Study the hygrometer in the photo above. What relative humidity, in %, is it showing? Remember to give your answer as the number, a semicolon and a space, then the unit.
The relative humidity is 8; %
